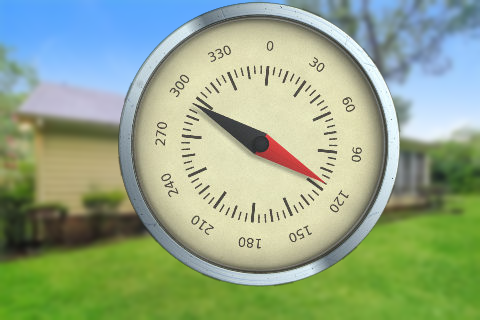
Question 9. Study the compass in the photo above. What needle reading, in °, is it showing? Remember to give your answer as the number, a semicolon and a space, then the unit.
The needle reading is 115; °
